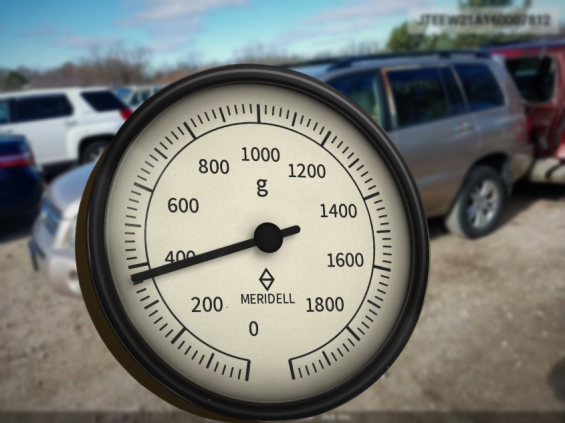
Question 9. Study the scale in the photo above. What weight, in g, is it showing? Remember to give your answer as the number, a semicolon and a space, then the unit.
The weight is 370; g
